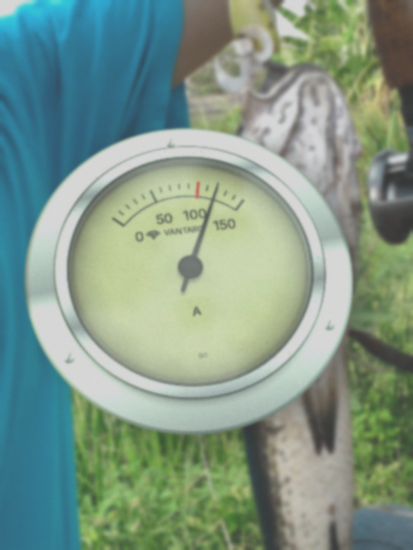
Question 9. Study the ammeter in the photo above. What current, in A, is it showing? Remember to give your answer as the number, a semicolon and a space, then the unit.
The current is 120; A
